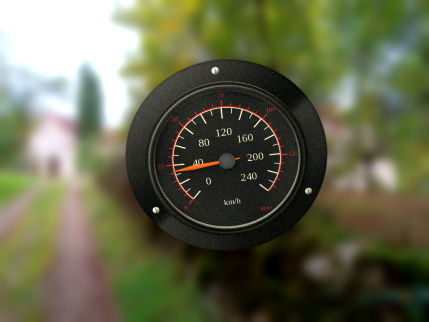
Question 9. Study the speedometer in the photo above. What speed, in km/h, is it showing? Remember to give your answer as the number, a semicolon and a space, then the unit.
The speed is 35; km/h
